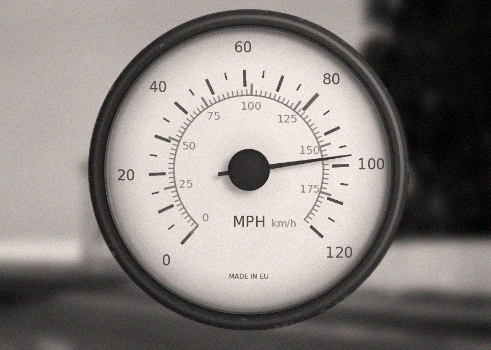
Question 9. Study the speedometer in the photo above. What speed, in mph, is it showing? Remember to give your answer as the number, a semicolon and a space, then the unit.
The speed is 97.5; mph
